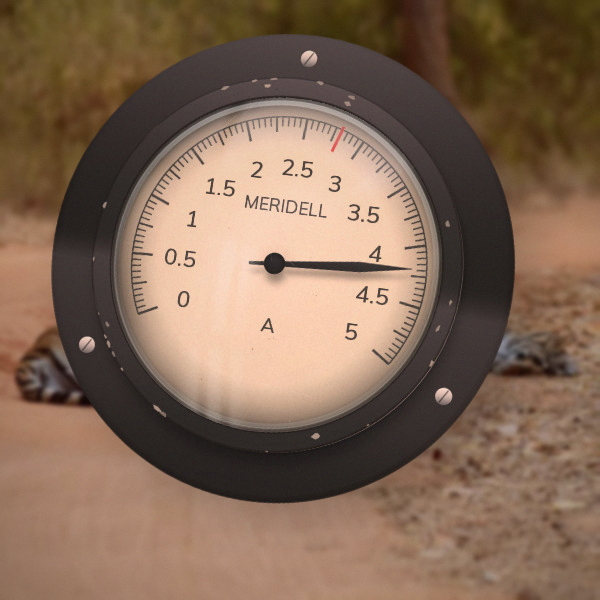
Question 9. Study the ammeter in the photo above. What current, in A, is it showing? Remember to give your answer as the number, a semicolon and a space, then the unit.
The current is 4.2; A
